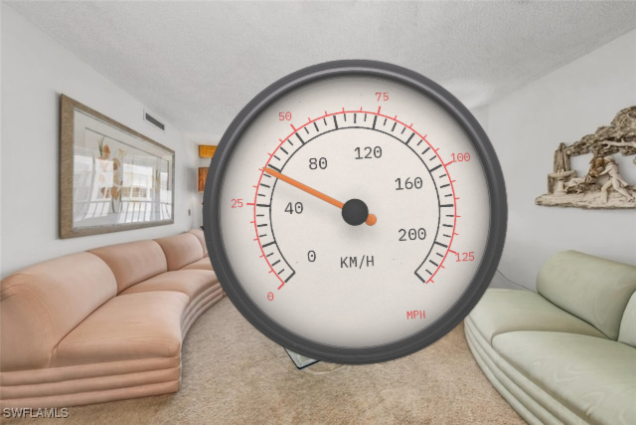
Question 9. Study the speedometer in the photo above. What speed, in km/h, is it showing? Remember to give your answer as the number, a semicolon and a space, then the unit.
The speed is 57.5; km/h
